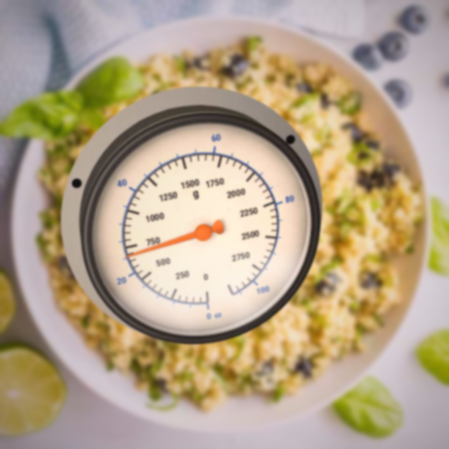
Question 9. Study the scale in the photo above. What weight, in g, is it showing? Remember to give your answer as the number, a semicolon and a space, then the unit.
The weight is 700; g
